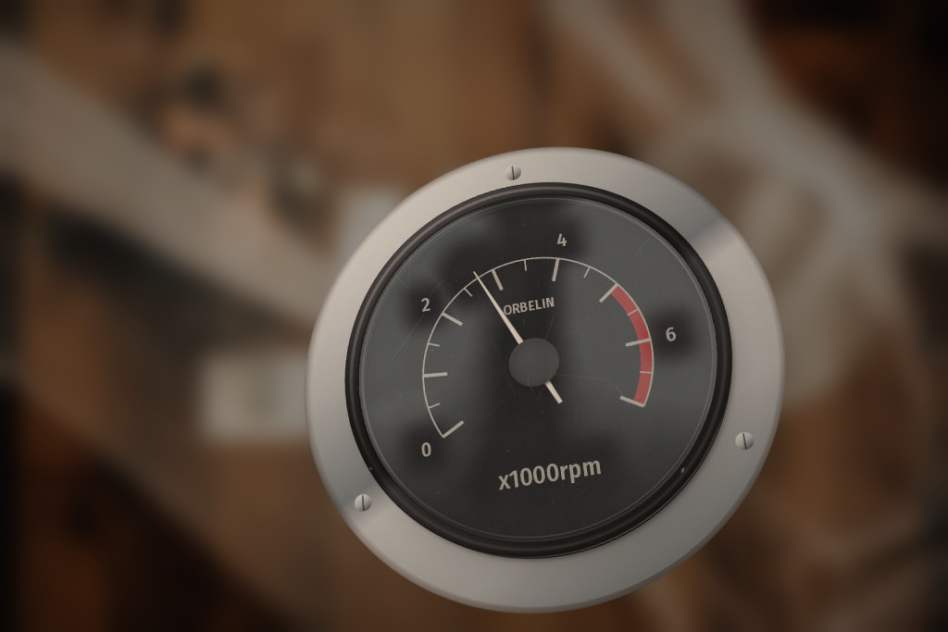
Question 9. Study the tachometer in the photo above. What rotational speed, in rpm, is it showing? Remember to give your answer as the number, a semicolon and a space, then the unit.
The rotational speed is 2750; rpm
